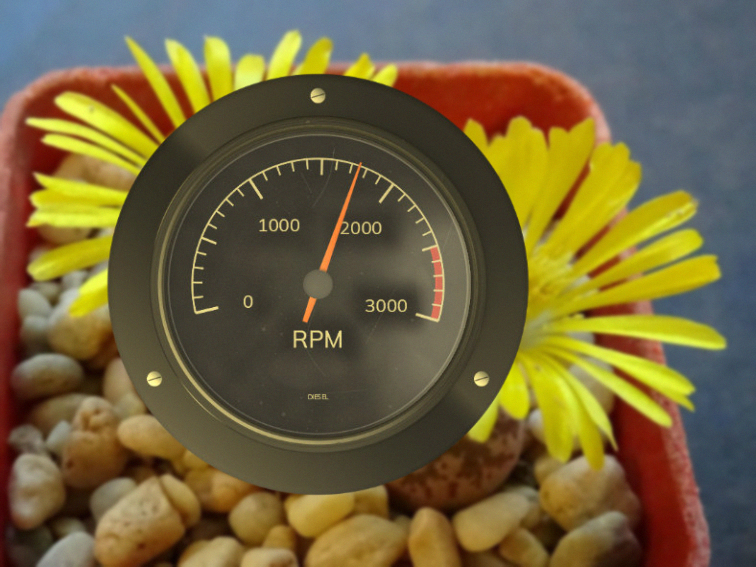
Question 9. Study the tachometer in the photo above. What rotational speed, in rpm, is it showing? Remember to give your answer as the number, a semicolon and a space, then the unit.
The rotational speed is 1750; rpm
